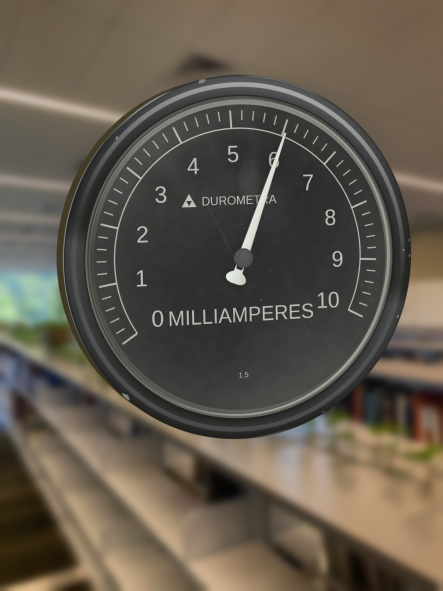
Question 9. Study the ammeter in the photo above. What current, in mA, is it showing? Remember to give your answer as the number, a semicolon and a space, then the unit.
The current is 6; mA
